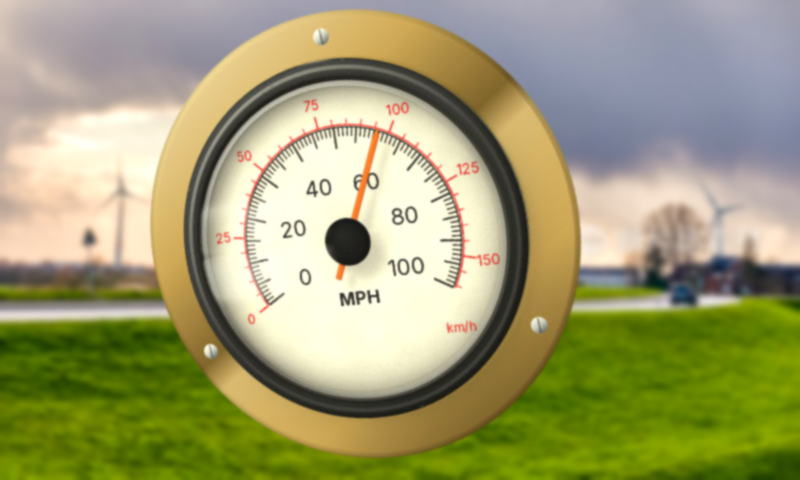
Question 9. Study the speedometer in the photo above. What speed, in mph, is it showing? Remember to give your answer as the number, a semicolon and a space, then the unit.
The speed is 60; mph
